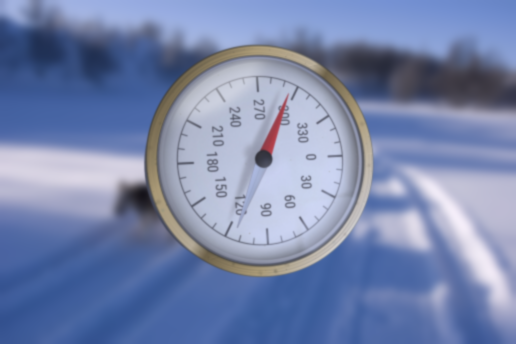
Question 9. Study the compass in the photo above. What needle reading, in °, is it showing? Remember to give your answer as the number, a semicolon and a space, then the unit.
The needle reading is 295; °
